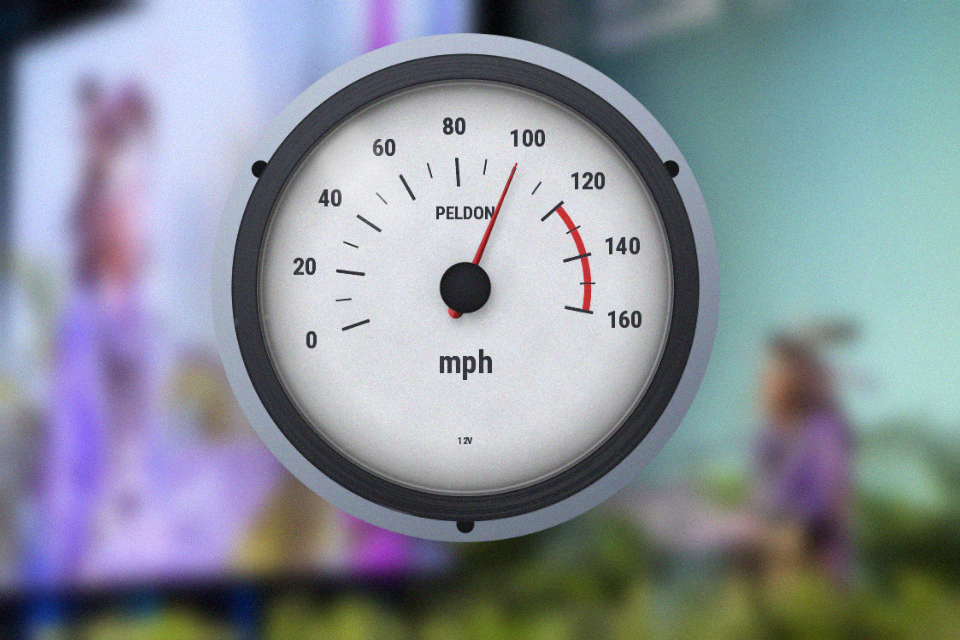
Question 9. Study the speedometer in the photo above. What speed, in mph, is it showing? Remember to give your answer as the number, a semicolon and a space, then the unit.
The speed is 100; mph
